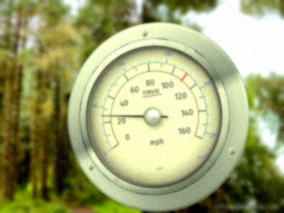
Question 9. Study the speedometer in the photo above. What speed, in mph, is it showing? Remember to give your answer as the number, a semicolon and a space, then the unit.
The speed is 25; mph
